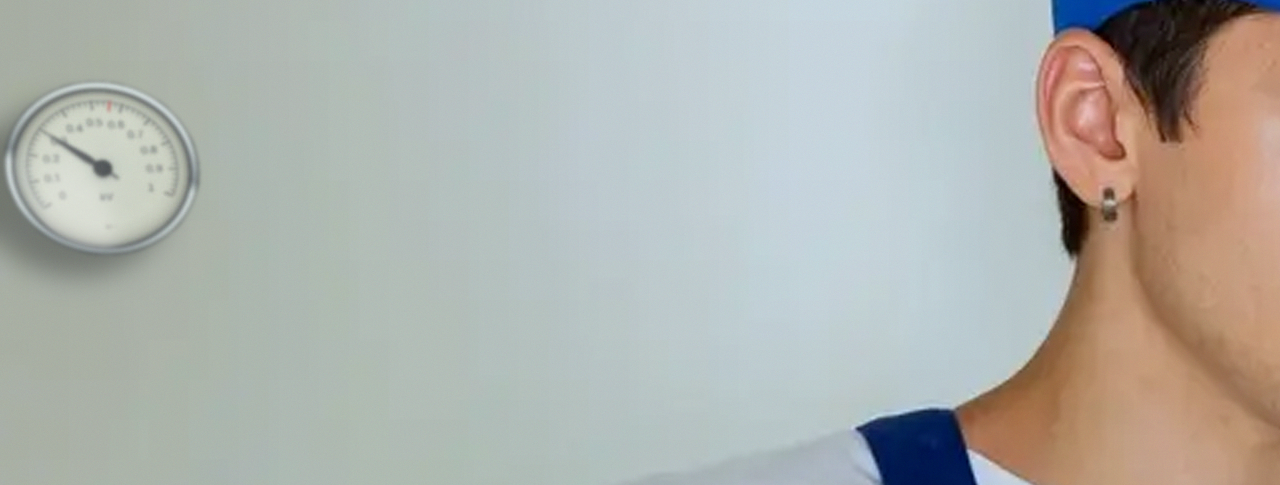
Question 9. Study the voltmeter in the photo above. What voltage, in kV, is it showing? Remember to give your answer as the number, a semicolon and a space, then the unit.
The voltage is 0.3; kV
